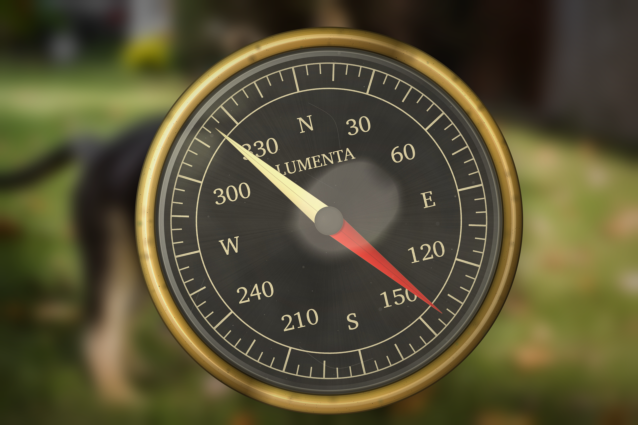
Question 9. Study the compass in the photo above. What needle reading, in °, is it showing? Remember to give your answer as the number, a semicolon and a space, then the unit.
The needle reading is 142.5; °
